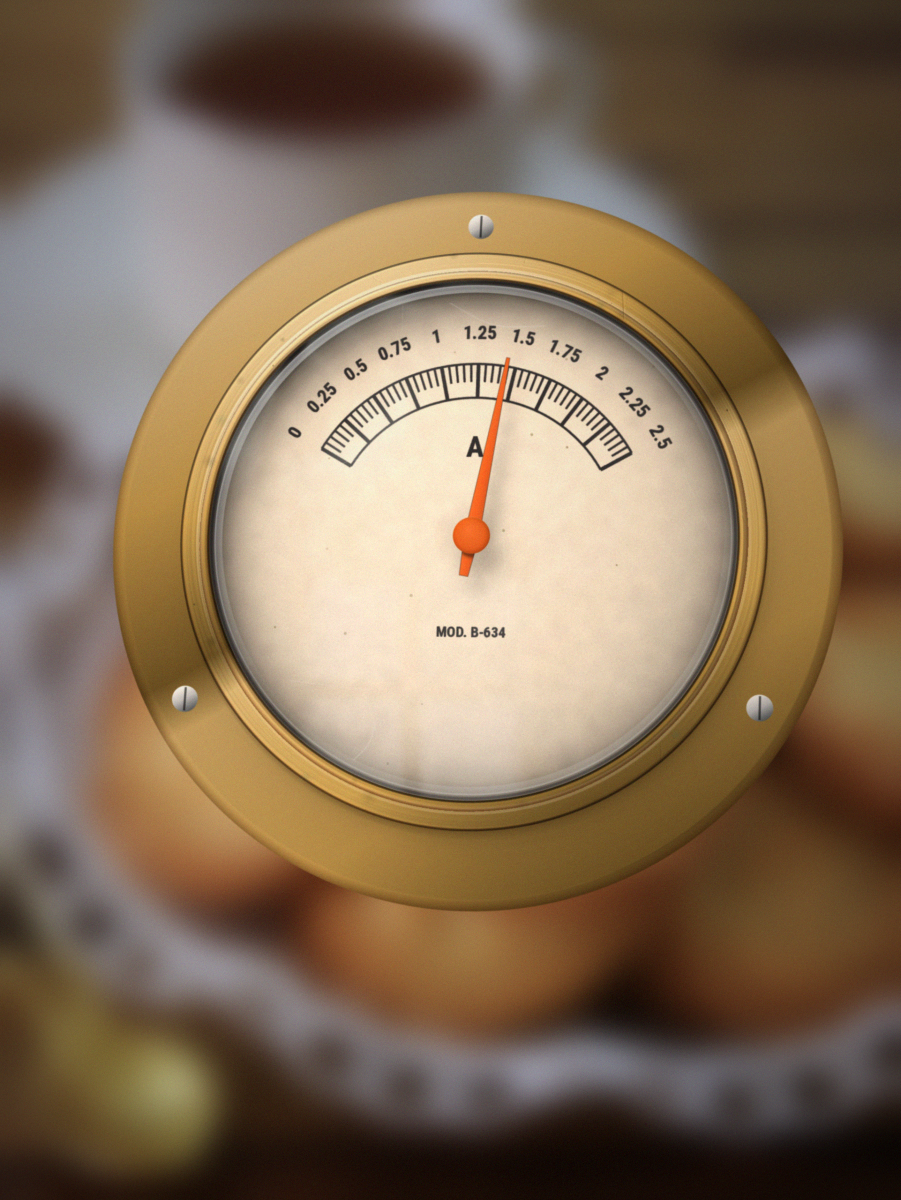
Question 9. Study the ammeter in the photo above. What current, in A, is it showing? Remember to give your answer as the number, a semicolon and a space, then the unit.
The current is 1.45; A
